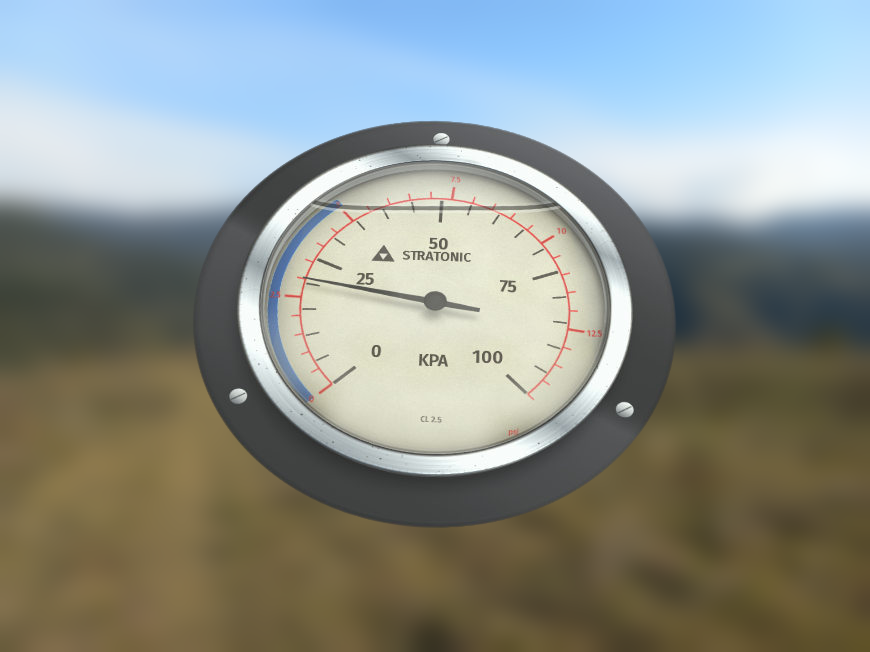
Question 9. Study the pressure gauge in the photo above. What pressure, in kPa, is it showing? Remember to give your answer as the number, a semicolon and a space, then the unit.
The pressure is 20; kPa
